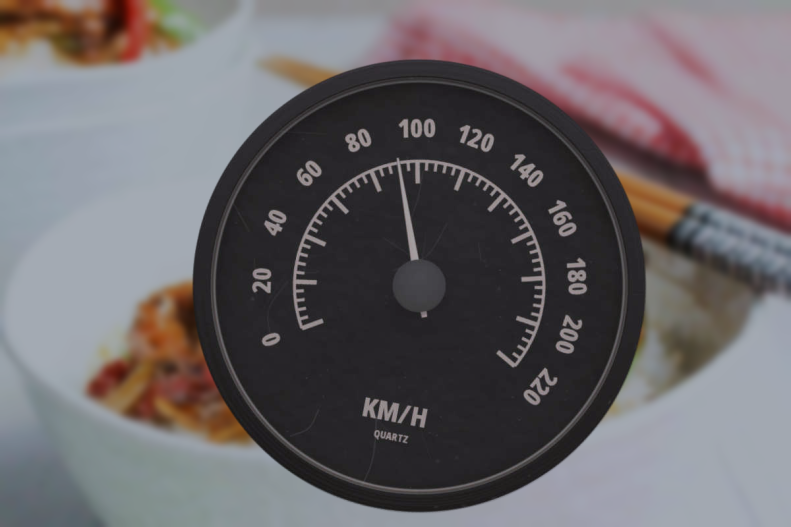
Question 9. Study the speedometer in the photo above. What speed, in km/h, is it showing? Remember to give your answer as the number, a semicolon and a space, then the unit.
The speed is 92; km/h
